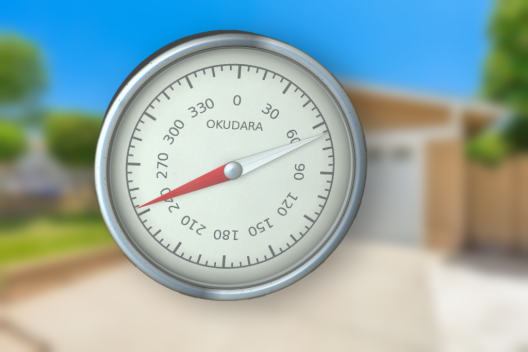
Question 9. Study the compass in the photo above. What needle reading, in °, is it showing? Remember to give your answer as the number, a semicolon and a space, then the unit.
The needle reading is 245; °
